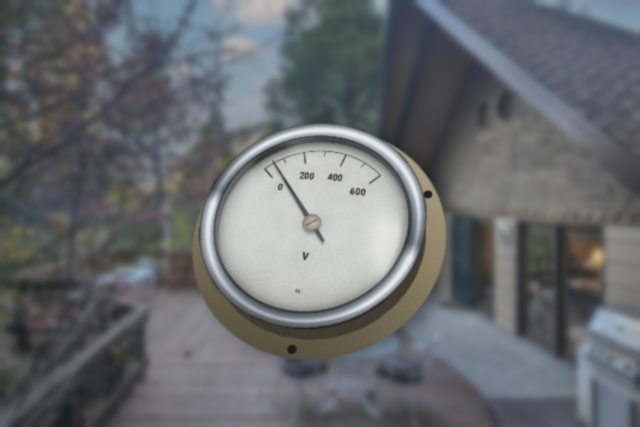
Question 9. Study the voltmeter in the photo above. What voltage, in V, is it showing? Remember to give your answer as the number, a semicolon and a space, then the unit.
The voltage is 50; V
